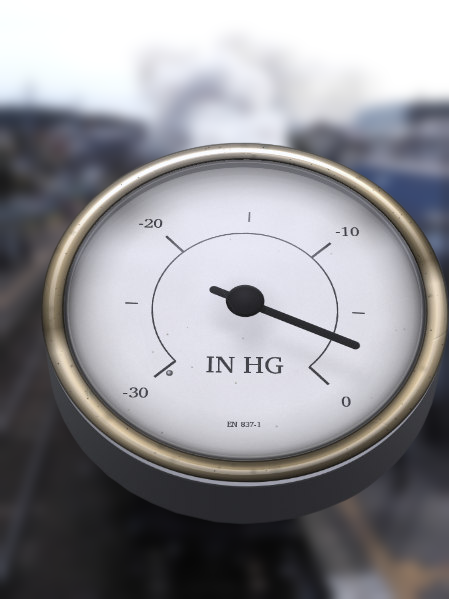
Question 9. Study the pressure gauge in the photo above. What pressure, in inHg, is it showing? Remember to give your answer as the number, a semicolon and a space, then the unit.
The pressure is -2.5; inHg
